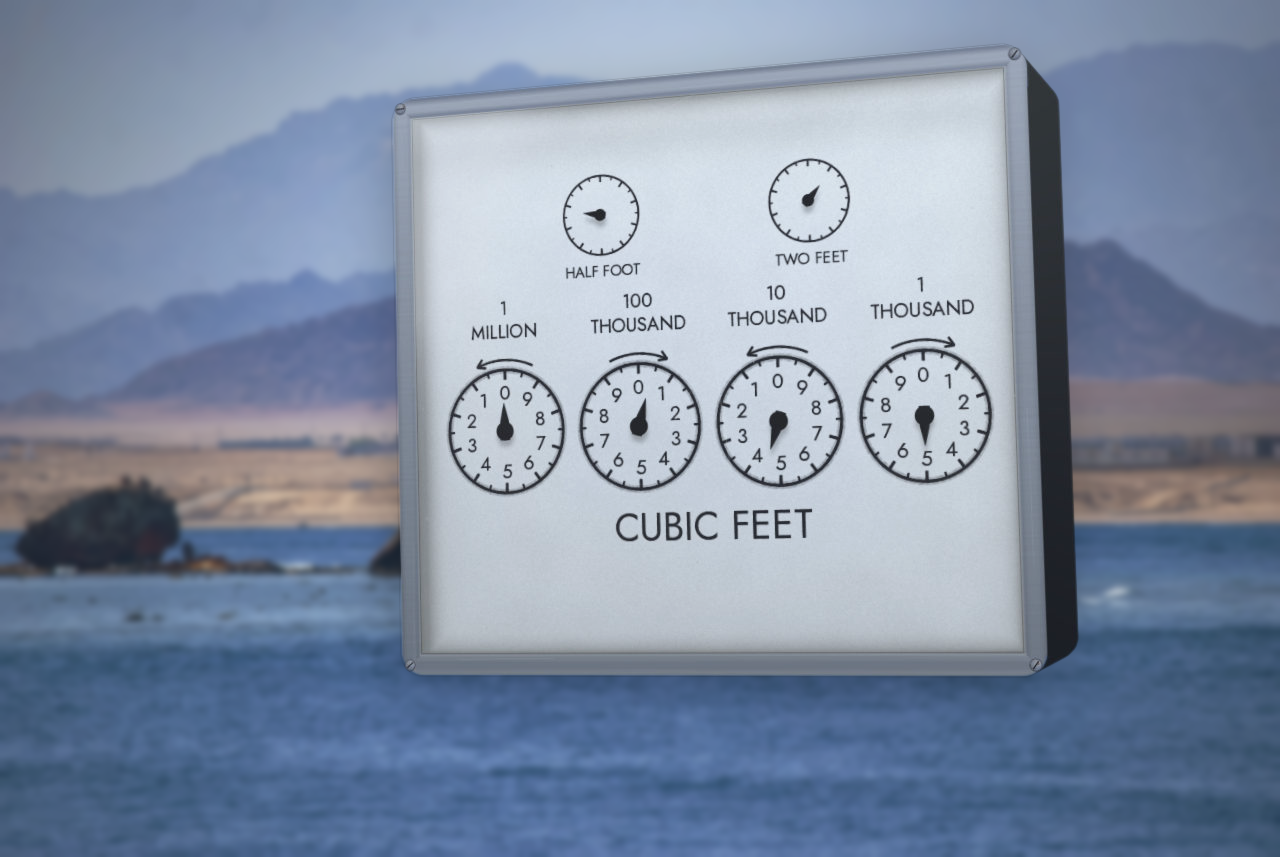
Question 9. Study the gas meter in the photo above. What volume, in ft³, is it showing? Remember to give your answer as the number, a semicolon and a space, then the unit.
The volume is 4500; ft³
